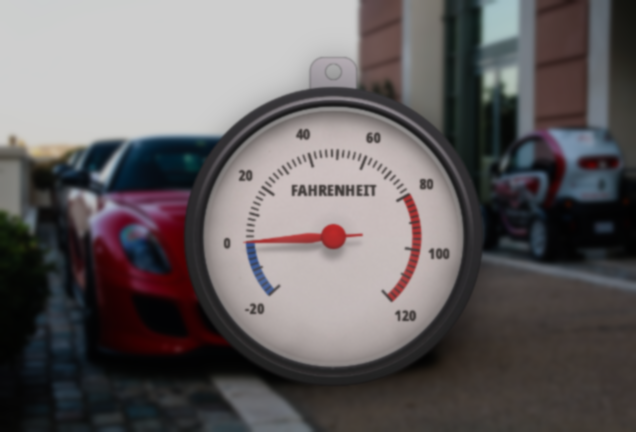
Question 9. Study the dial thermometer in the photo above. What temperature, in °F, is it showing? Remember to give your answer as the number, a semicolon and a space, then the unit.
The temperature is 0; °F
